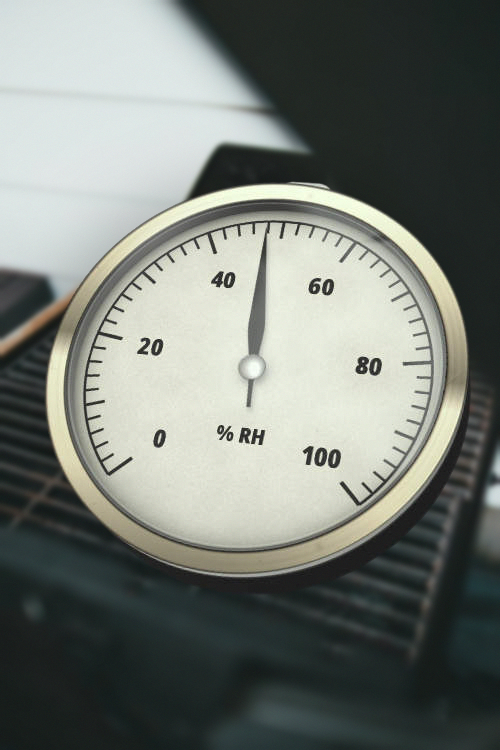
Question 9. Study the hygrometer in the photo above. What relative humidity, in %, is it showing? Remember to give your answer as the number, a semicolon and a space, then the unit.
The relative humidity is 48; %
